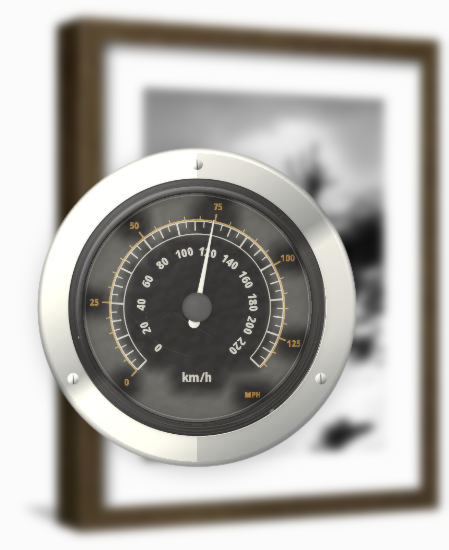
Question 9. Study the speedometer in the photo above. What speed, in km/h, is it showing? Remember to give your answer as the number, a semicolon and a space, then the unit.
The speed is 120; km/h
